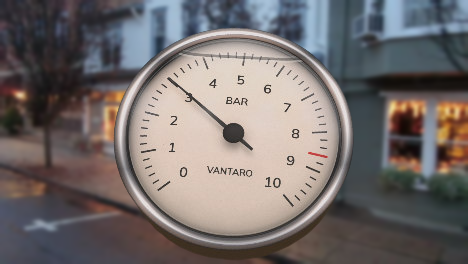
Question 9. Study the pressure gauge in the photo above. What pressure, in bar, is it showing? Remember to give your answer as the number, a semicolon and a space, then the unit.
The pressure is 3; bar
